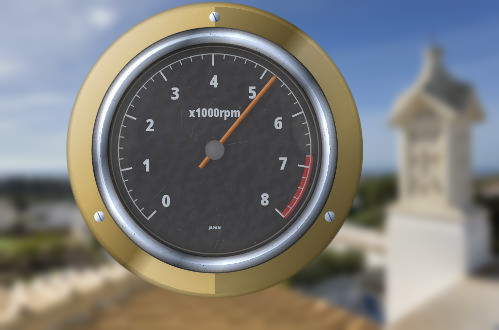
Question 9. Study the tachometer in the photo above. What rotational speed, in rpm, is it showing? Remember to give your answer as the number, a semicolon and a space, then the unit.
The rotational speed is 5200; rpm
